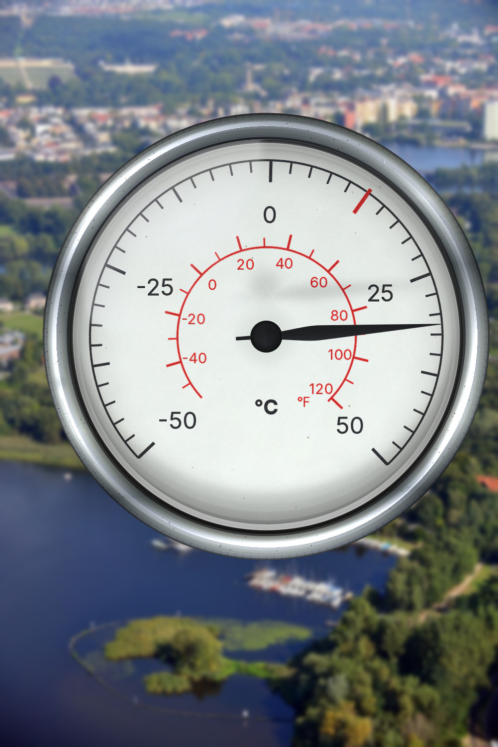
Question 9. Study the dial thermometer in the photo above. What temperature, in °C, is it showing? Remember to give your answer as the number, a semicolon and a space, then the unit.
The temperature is 31.25; °C
